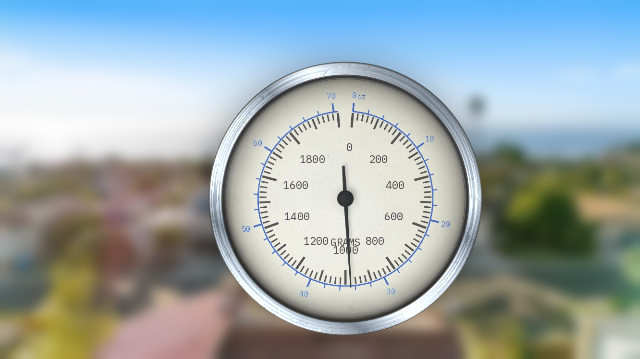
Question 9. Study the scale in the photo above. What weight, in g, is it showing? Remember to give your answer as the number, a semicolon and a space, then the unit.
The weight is 980; g
